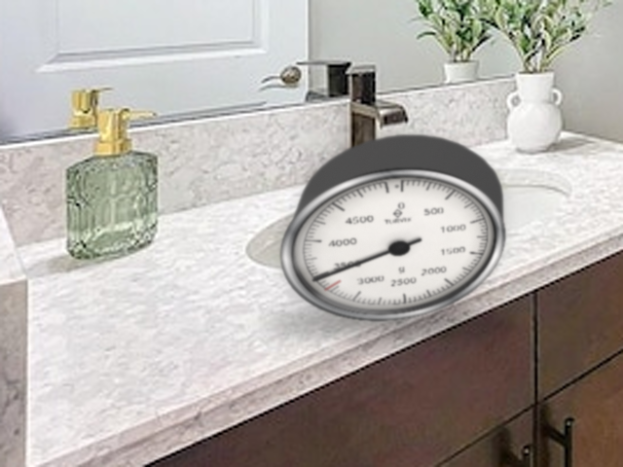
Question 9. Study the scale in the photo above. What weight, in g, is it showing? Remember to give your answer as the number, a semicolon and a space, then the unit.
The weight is 3500; g
